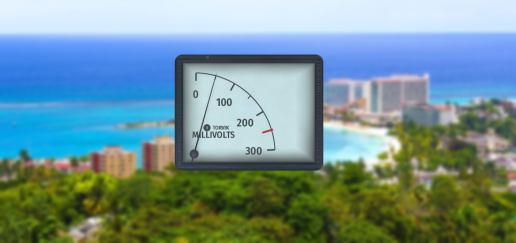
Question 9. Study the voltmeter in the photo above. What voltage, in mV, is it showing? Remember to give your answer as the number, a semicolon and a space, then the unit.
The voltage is 50; mV
